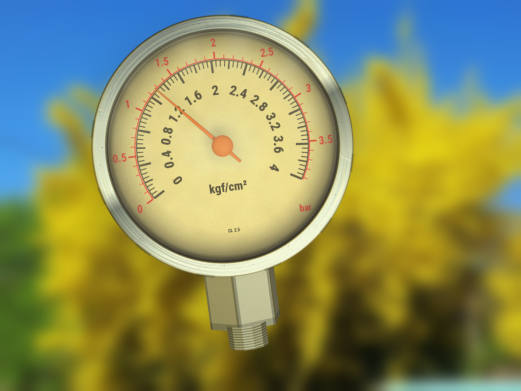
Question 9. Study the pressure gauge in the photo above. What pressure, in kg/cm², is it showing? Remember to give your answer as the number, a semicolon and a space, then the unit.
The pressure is 1.3; kg/cm²
